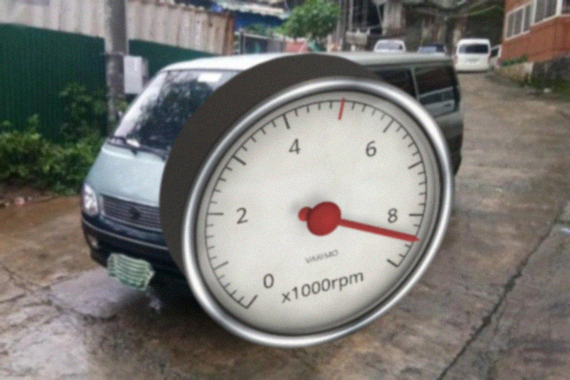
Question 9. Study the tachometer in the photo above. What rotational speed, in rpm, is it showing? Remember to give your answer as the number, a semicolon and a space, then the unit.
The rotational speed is 8400; rpm
